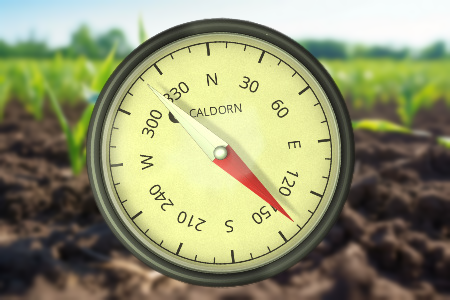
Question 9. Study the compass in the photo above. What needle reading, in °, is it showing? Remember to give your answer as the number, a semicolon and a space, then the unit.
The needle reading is 140; °
